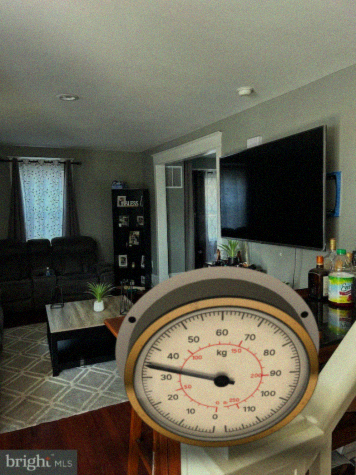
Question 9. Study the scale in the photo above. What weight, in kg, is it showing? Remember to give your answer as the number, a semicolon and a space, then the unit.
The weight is 35; kg
